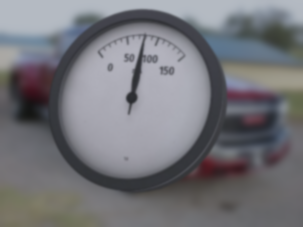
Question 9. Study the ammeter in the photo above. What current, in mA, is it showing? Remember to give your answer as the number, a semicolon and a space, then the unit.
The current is 80; mA
